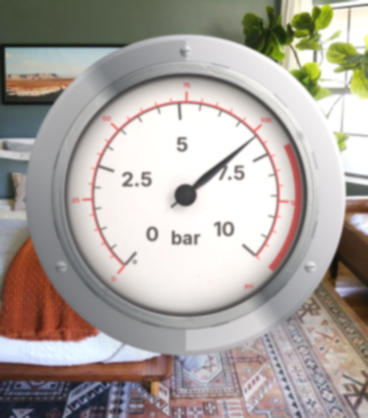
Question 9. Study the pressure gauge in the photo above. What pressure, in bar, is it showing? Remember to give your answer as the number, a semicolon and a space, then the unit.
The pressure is 7; bar
